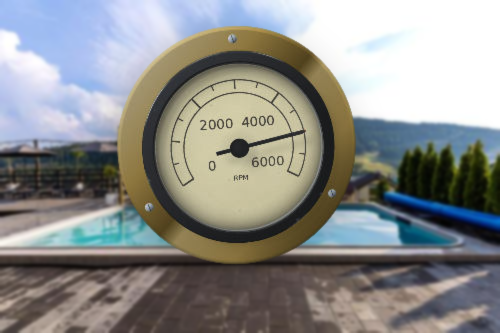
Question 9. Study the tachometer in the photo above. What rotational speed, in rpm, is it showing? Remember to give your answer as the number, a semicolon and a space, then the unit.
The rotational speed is 5000; rpm
